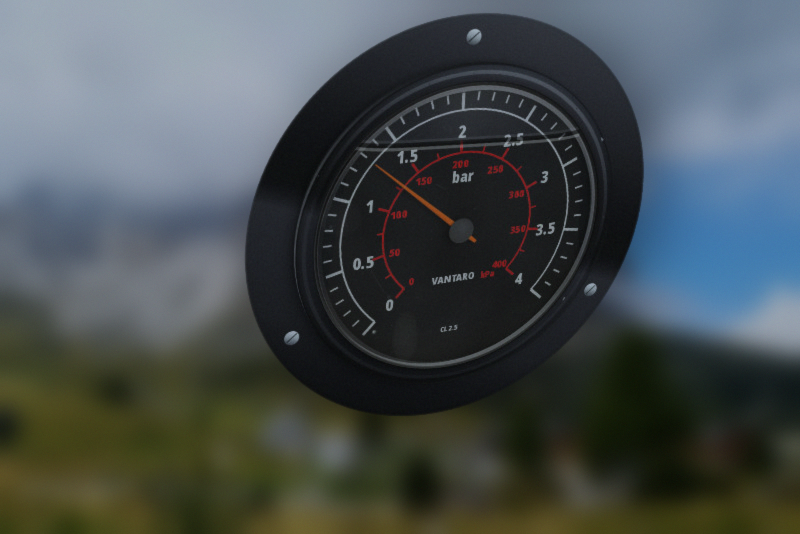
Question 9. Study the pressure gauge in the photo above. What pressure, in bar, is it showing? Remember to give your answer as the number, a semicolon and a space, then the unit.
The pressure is 1.3; bar
